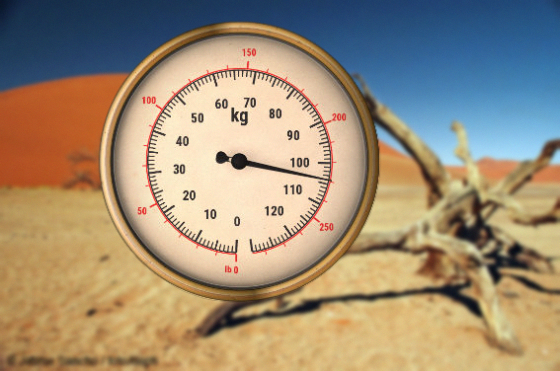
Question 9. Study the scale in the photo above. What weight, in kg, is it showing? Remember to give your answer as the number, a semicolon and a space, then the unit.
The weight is 104; kg
